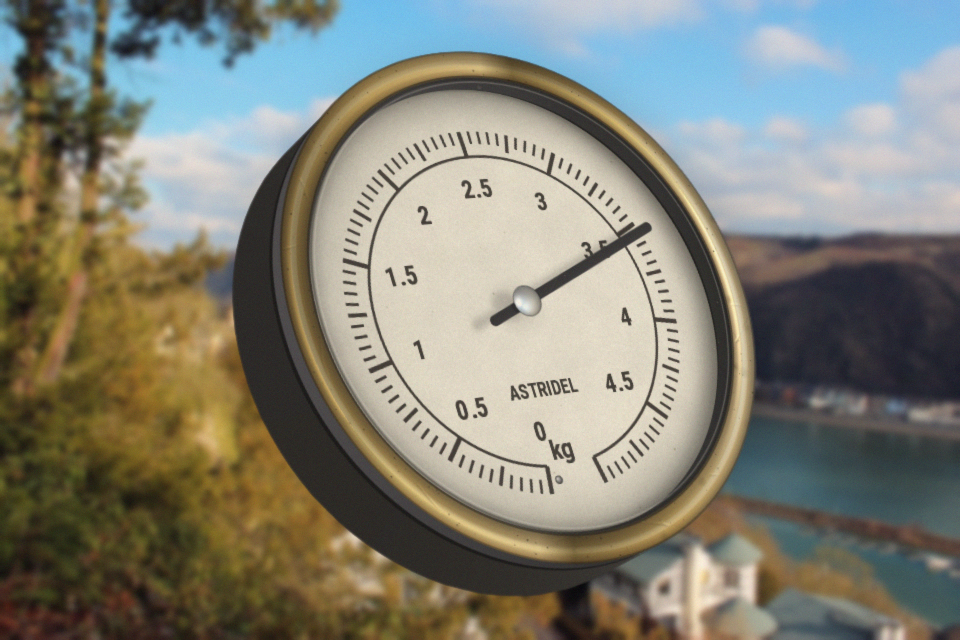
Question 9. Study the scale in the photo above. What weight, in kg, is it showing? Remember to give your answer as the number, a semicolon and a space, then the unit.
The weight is 3.55; kg
